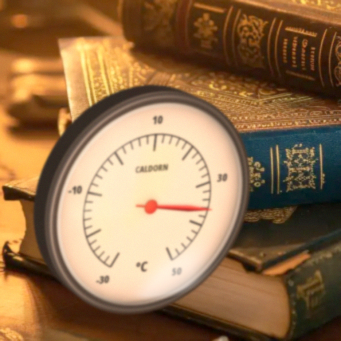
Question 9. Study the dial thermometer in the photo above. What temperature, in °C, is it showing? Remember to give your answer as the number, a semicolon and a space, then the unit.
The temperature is 36; °C
